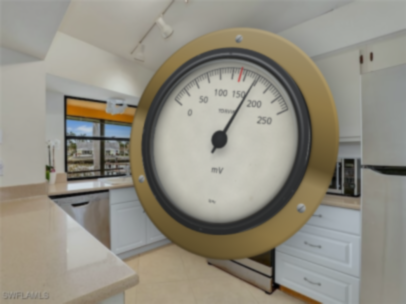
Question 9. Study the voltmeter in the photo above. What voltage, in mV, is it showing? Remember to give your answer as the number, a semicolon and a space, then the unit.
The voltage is 175; mV
